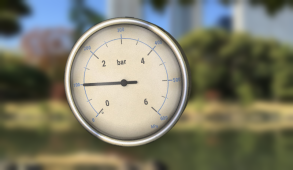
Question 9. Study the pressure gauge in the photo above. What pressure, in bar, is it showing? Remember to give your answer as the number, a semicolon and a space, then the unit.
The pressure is 1; bar
